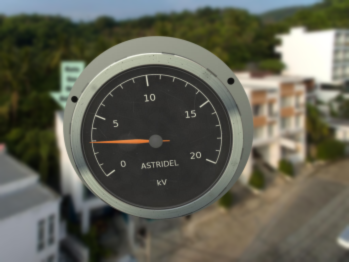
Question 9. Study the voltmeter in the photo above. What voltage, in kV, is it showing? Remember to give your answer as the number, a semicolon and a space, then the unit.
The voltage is 3; kV
